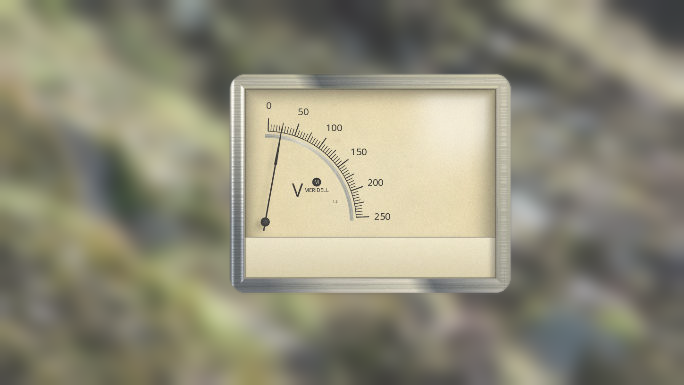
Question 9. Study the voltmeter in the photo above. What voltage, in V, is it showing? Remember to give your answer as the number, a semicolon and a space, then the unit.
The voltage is 25; V
